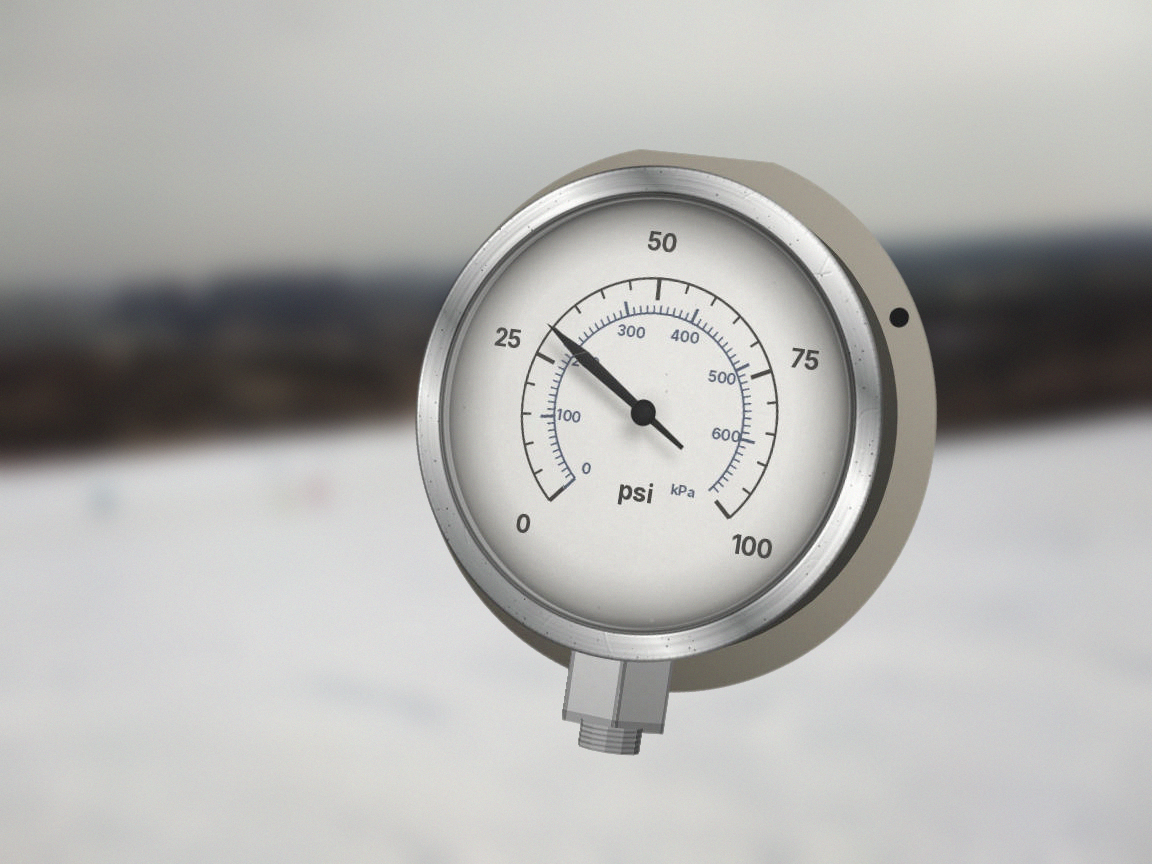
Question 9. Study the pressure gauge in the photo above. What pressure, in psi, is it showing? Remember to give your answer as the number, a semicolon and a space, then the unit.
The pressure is 30; psi
